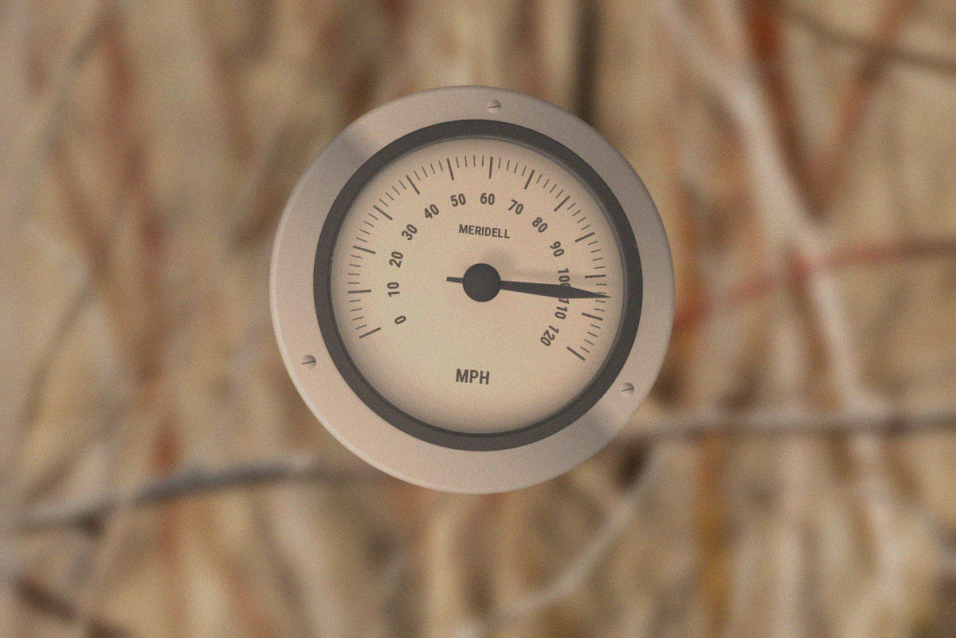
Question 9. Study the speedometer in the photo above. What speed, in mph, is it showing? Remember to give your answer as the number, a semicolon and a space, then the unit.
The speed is 105; mph
